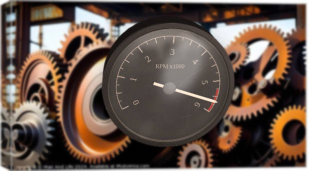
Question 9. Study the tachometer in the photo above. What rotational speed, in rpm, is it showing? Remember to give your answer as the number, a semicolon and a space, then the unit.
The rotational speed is 5625; rpm
